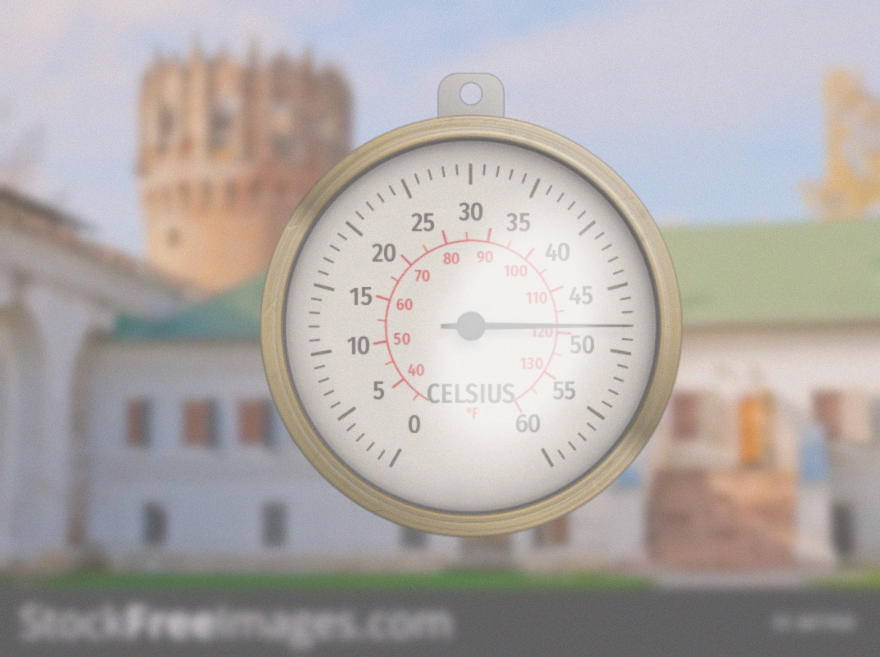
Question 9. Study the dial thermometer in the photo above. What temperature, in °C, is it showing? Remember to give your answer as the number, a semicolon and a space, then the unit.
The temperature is 48; °C
